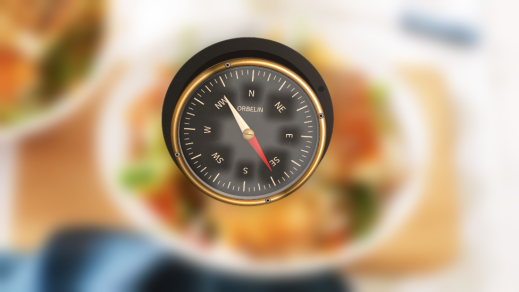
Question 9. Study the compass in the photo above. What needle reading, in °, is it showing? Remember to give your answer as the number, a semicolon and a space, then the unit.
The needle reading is 145; °
